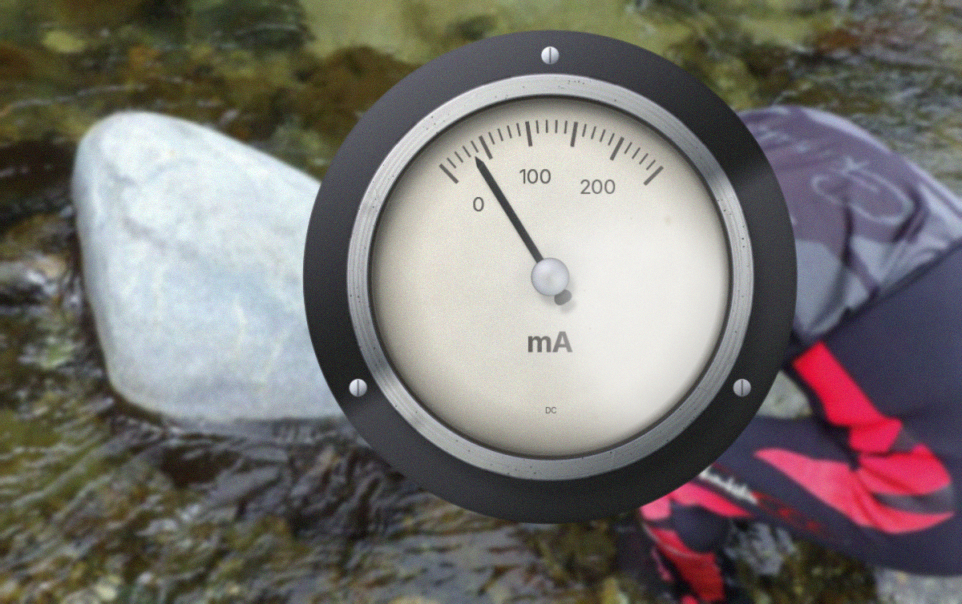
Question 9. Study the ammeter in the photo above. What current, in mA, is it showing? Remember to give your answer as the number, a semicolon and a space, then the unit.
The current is 35; mA
